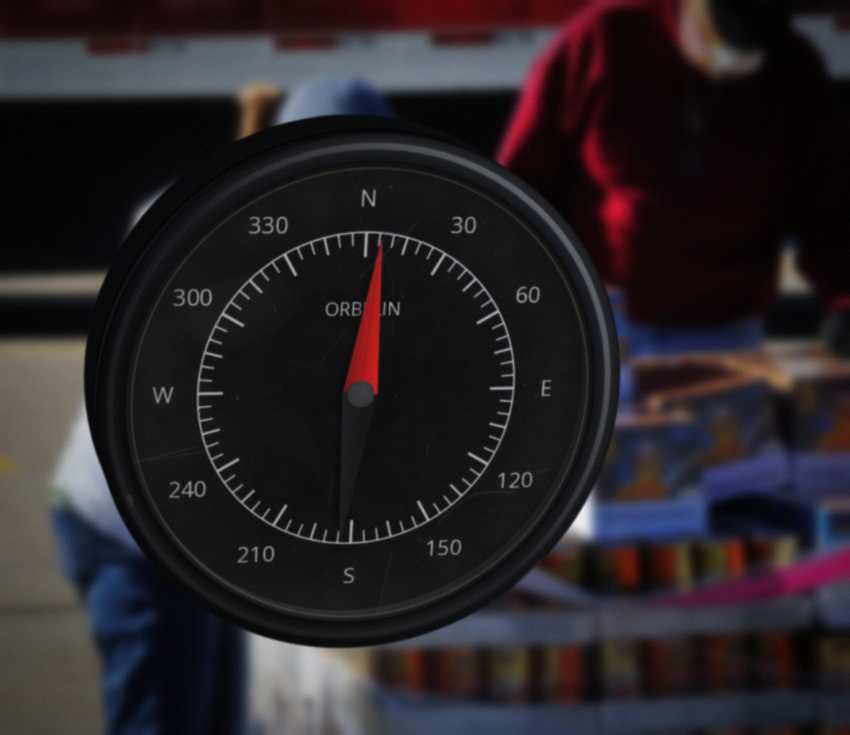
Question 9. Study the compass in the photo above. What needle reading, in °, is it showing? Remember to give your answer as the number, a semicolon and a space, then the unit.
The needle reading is 5; °
